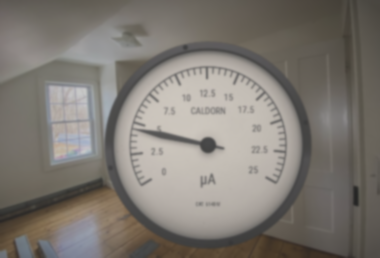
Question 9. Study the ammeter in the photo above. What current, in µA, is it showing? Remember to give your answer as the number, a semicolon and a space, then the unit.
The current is 4.5; µA
